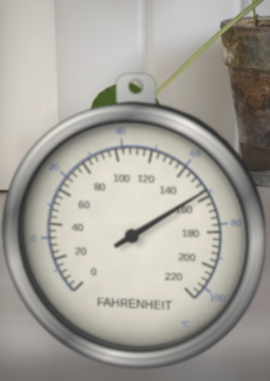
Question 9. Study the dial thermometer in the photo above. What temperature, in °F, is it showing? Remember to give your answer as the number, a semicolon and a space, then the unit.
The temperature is 156; °F
